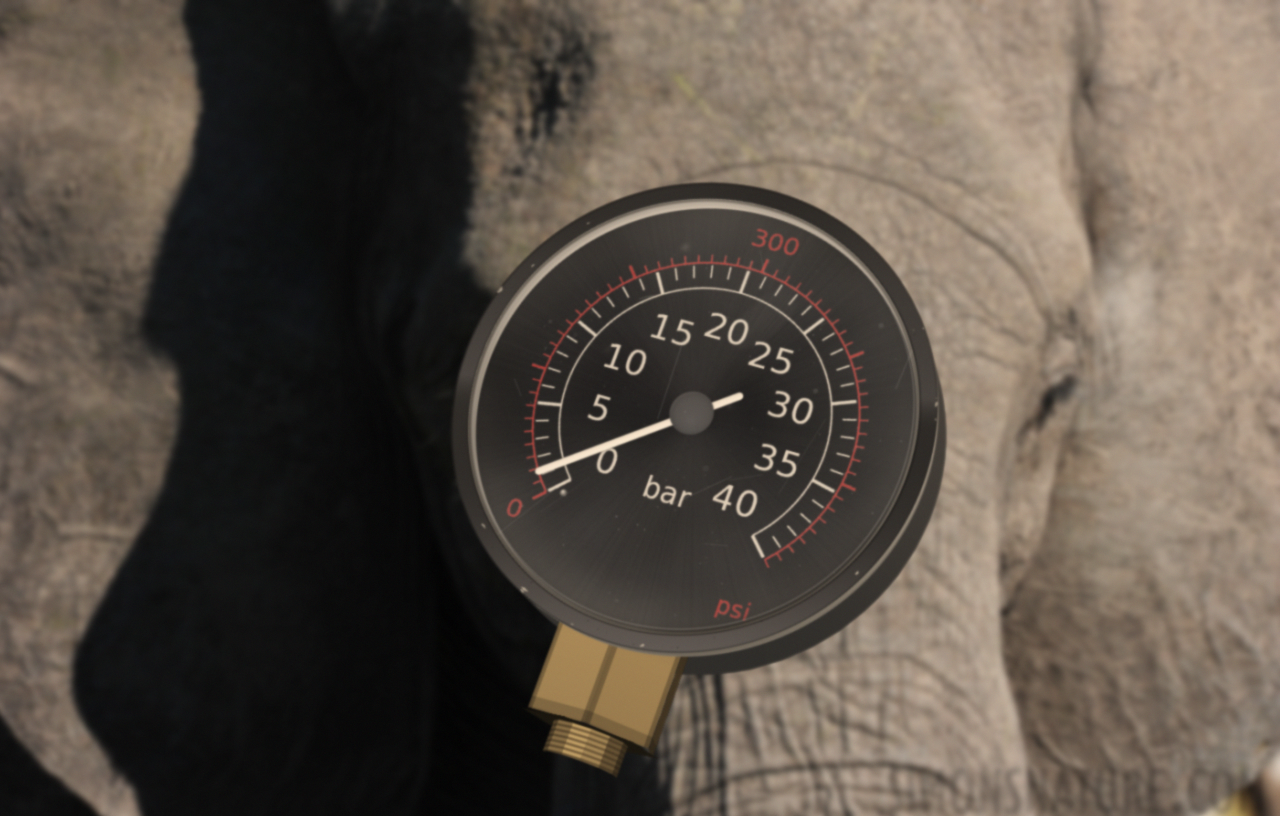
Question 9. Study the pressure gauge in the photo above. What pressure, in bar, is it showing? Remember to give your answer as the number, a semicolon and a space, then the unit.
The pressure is 1; bar
